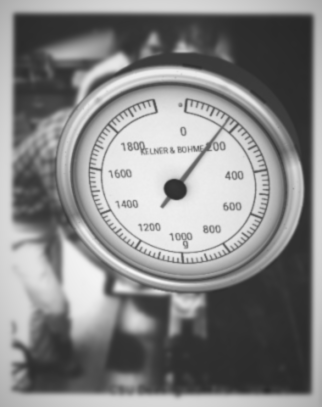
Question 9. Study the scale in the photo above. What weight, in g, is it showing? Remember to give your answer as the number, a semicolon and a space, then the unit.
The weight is 160; g
